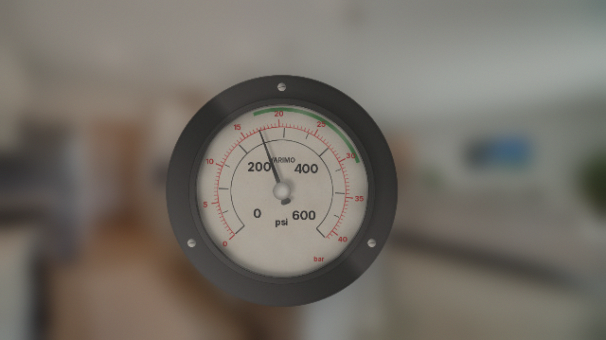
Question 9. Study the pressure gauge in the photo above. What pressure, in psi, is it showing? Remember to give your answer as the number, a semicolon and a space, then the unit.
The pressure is 250; psi
